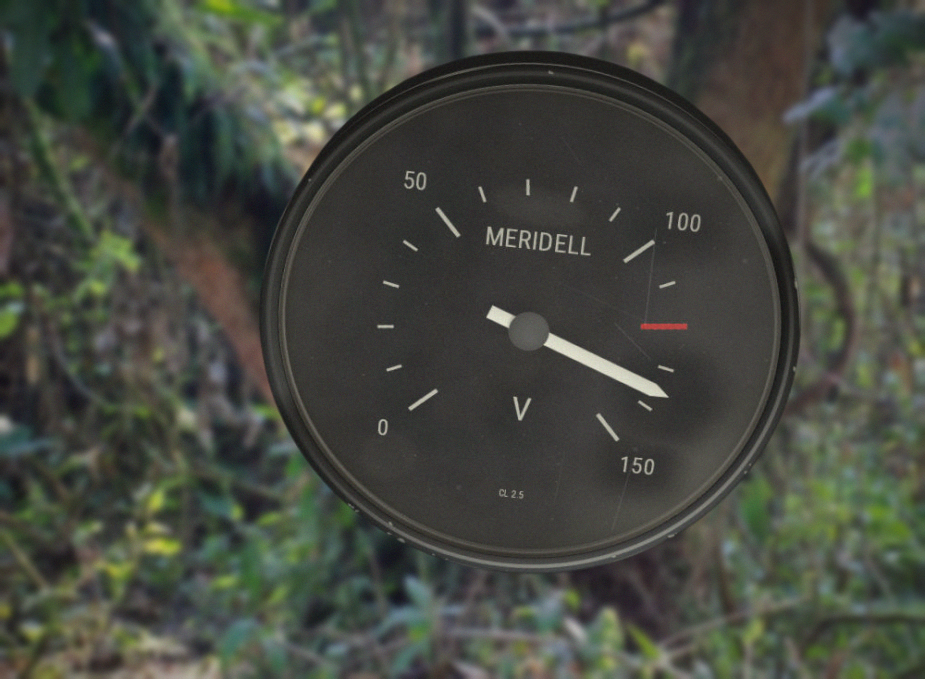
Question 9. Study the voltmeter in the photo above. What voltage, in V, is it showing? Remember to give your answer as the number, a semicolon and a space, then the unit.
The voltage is 135; V
